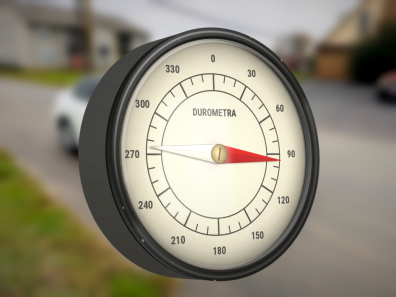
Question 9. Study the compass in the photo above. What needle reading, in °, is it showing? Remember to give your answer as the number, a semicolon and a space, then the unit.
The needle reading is 95; °
